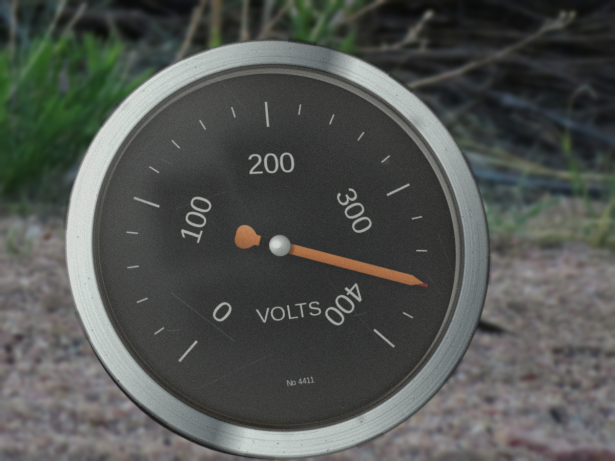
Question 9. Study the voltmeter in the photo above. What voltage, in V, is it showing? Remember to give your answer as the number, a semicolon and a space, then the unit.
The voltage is 360; V
